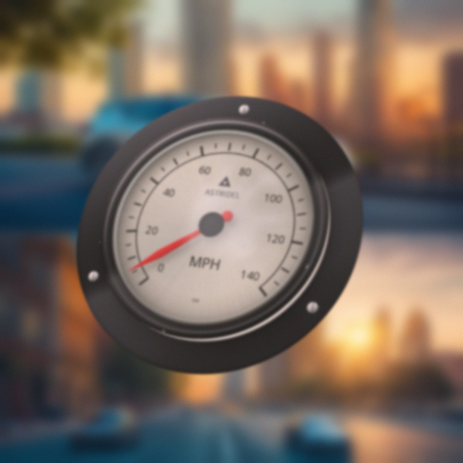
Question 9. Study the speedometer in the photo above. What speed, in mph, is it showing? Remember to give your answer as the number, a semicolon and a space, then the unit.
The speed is 5; mph
